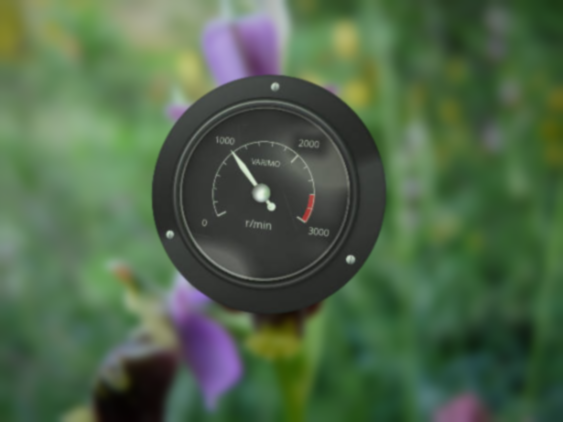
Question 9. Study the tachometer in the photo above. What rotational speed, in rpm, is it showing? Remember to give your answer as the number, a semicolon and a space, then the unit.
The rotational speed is 1000; rpm
